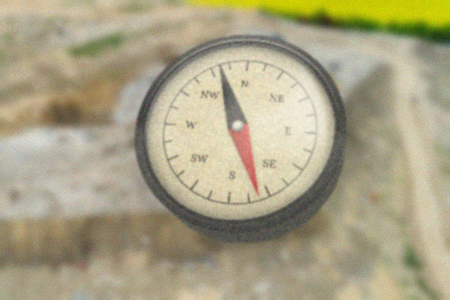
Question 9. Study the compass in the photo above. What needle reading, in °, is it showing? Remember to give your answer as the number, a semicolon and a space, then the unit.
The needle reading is 157.5; °
